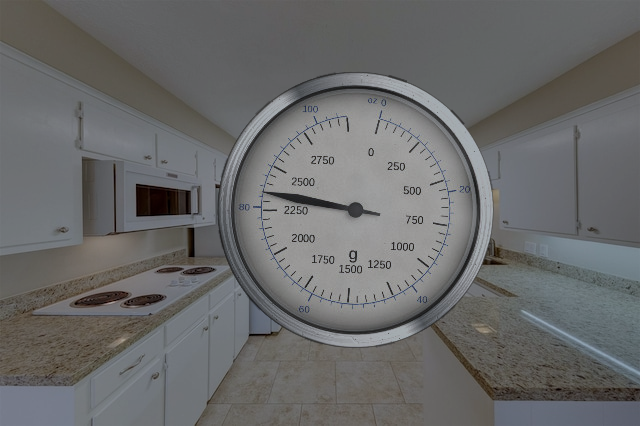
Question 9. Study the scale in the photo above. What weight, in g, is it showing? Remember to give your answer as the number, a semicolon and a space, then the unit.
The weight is 2350; g
